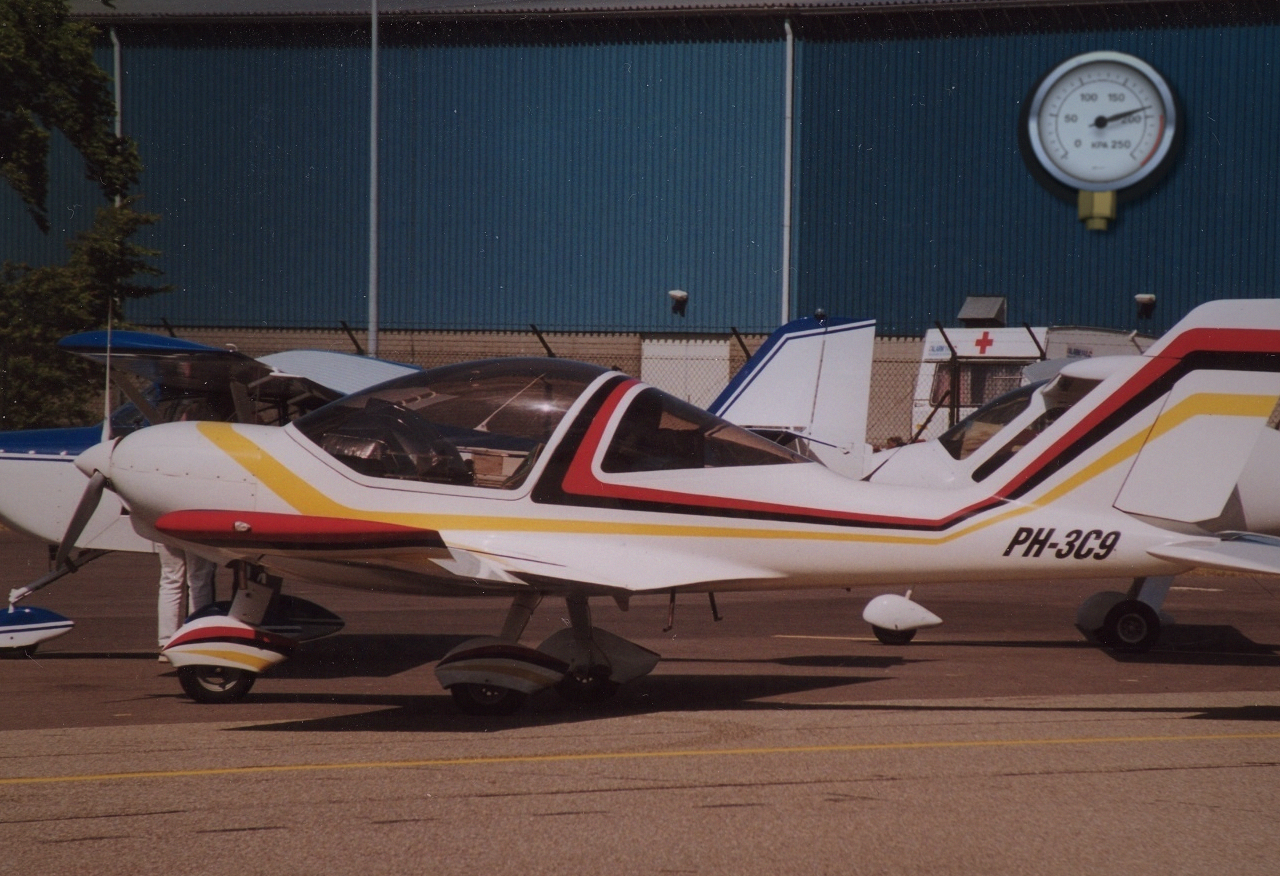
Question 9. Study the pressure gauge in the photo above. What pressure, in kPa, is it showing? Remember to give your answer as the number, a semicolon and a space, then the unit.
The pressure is 190; kPa
